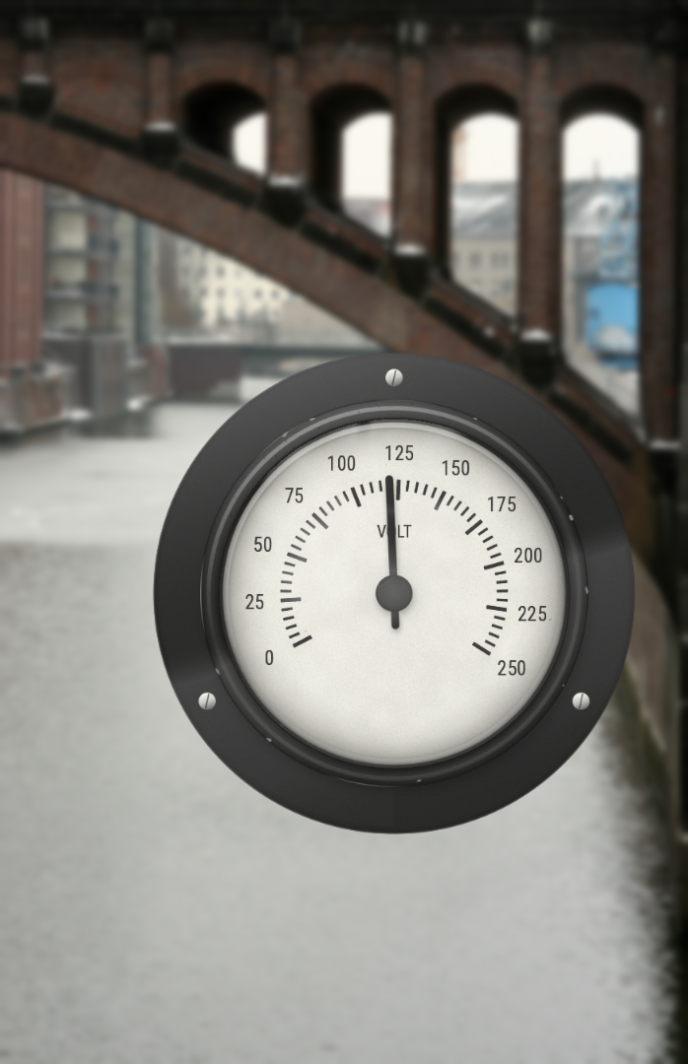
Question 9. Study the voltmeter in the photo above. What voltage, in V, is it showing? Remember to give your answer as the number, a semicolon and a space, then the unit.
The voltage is 120; V
